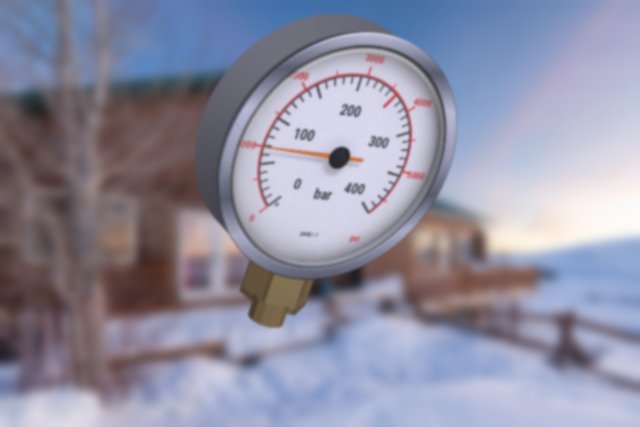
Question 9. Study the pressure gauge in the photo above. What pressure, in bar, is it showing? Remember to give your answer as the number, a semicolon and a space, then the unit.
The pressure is 70; bar
